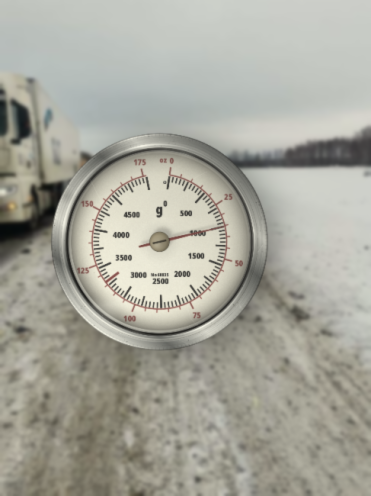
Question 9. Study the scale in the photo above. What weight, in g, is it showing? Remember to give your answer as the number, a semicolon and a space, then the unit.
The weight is 1000; g
